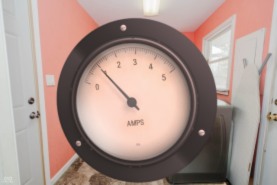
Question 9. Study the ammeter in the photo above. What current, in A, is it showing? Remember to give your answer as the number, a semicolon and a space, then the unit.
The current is 1; A
